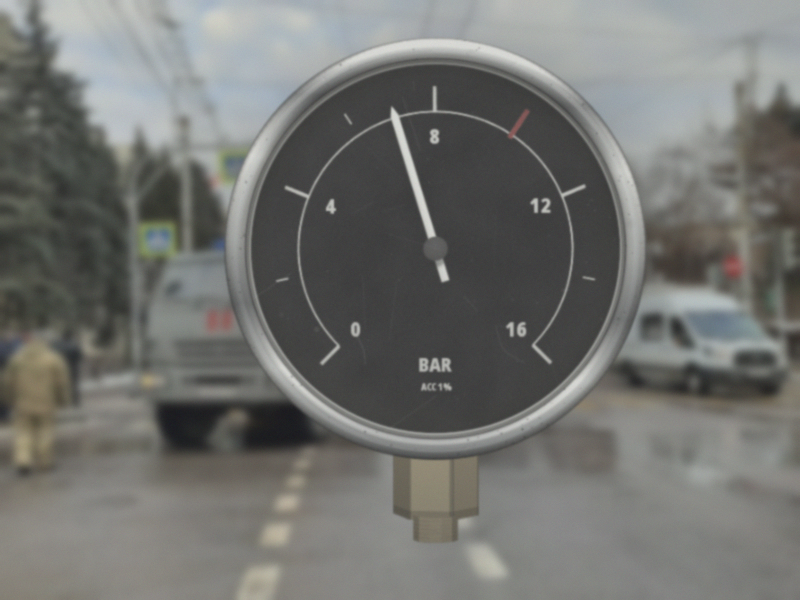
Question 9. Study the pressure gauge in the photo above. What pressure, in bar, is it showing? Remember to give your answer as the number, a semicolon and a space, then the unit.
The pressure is 7; bar
